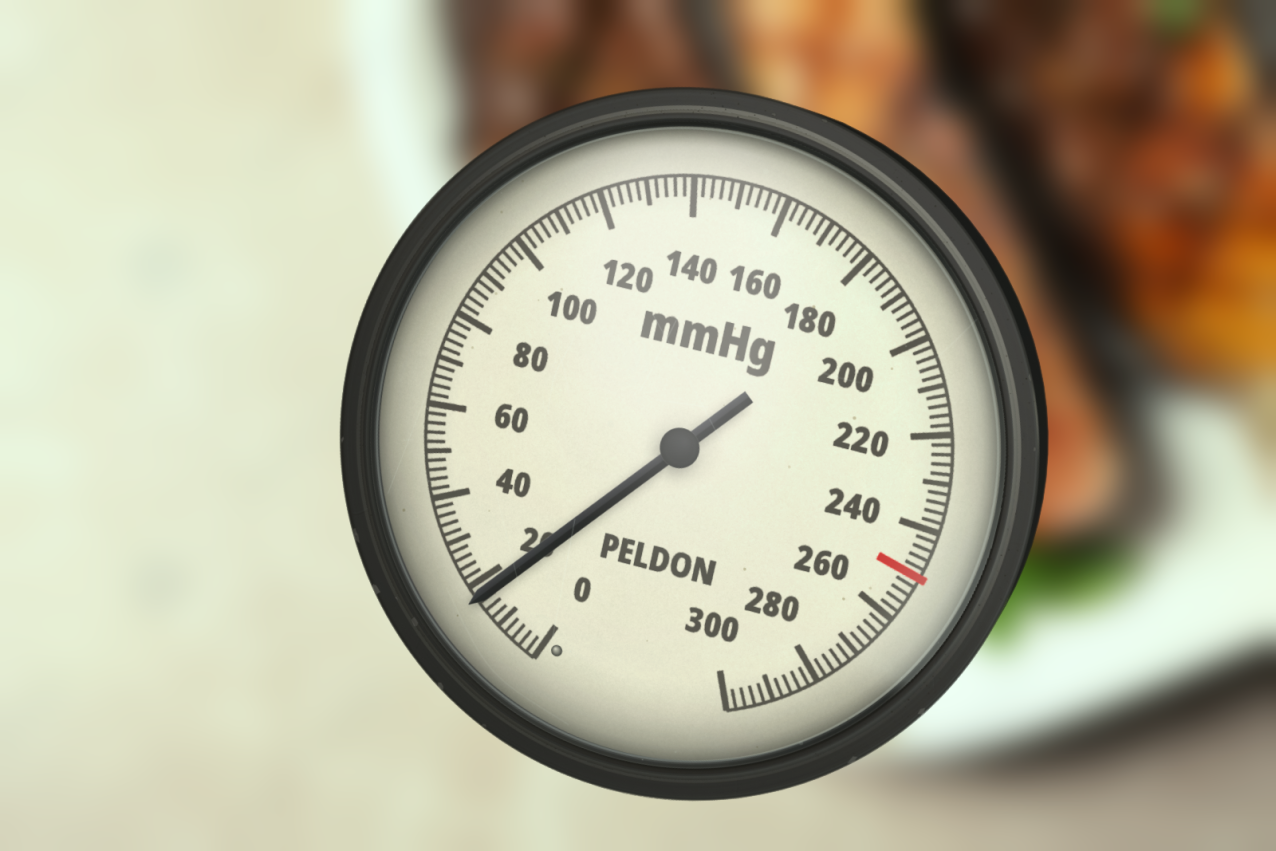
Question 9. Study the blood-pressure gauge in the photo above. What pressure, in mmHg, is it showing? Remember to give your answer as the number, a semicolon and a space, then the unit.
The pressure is 17; mmHg
